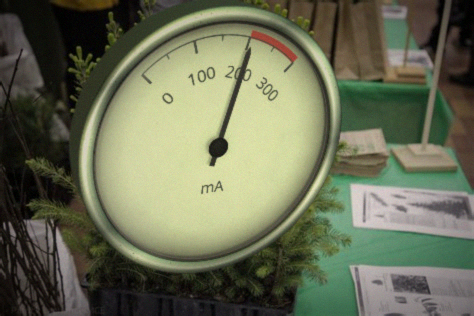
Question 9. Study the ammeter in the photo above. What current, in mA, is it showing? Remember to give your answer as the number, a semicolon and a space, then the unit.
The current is 200; mA
